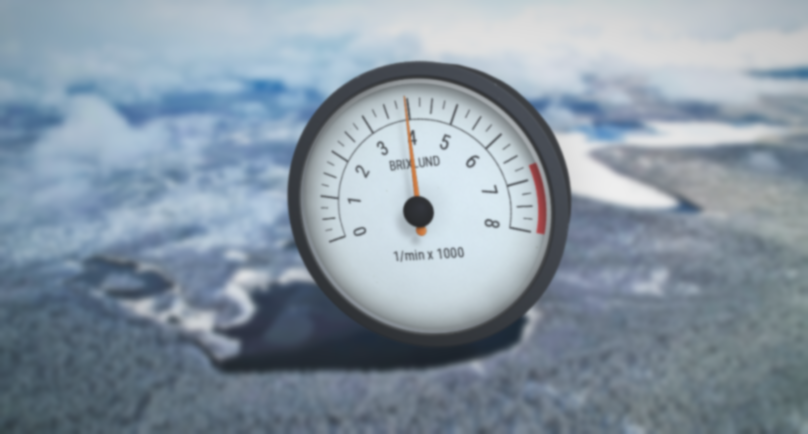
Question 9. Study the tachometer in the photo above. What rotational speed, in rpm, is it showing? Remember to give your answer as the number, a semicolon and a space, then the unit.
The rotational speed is 4000; rpm
